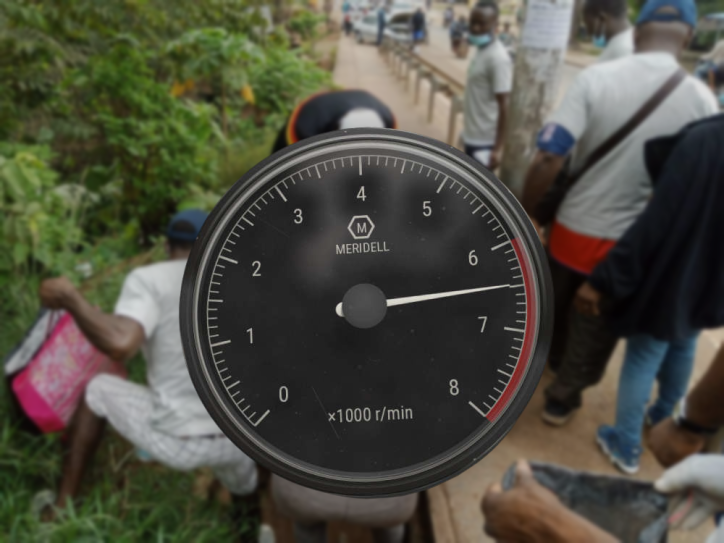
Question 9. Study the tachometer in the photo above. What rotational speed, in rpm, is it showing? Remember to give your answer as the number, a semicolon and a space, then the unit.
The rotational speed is 6500; rpm
